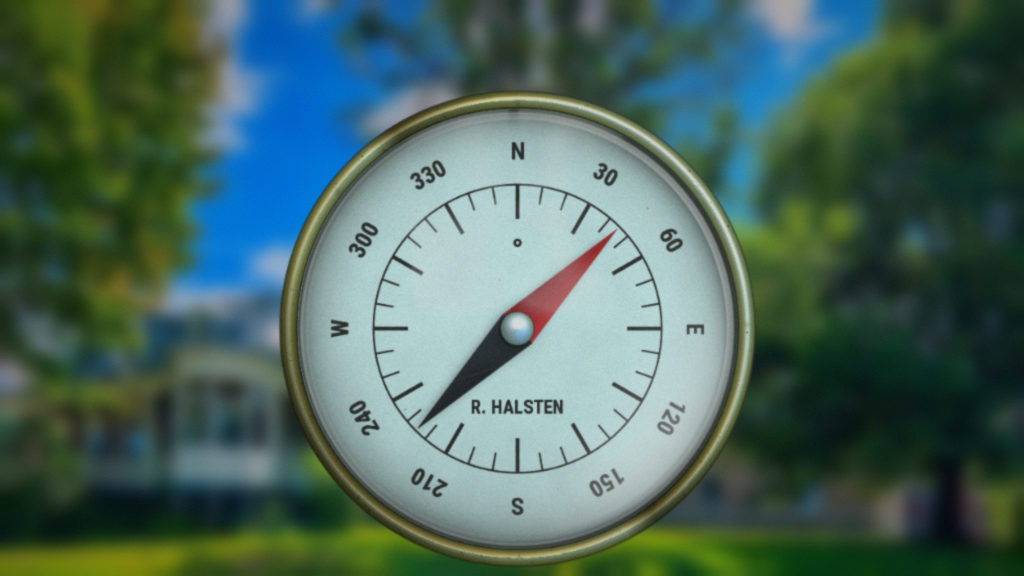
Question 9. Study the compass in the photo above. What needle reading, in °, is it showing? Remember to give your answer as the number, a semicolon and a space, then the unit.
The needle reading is 45; °
